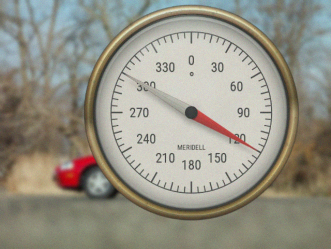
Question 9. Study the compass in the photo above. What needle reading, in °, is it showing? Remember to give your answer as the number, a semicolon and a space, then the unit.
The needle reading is 120; °
